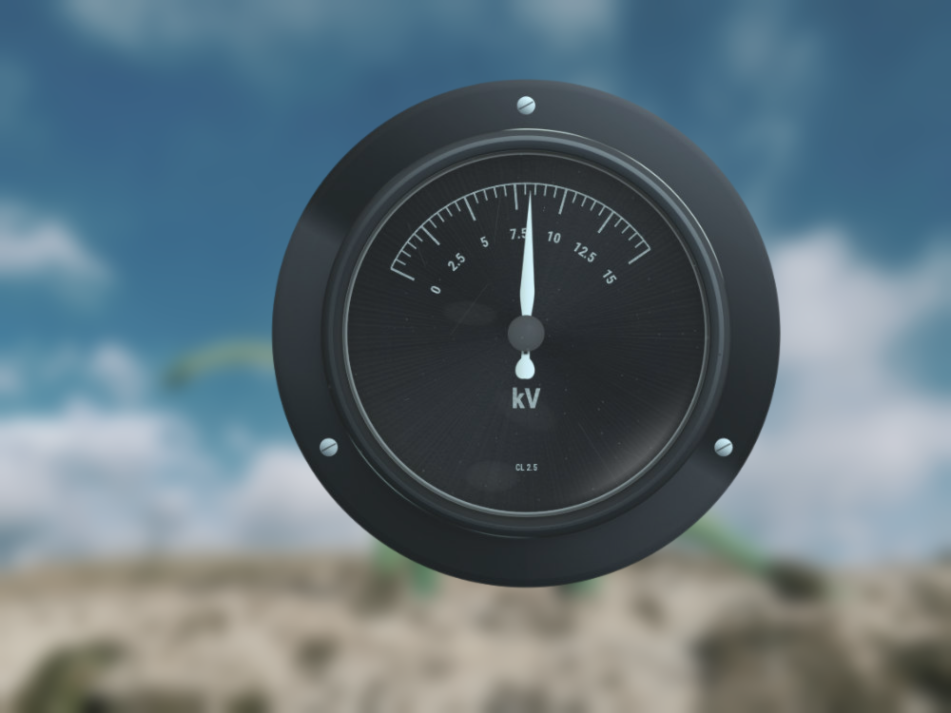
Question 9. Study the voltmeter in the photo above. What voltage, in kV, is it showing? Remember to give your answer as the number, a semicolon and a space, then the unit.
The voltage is 8.25; kV
